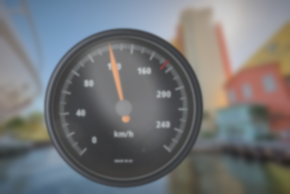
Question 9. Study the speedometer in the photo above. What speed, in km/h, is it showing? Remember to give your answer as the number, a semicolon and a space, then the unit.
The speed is 120; km/h
